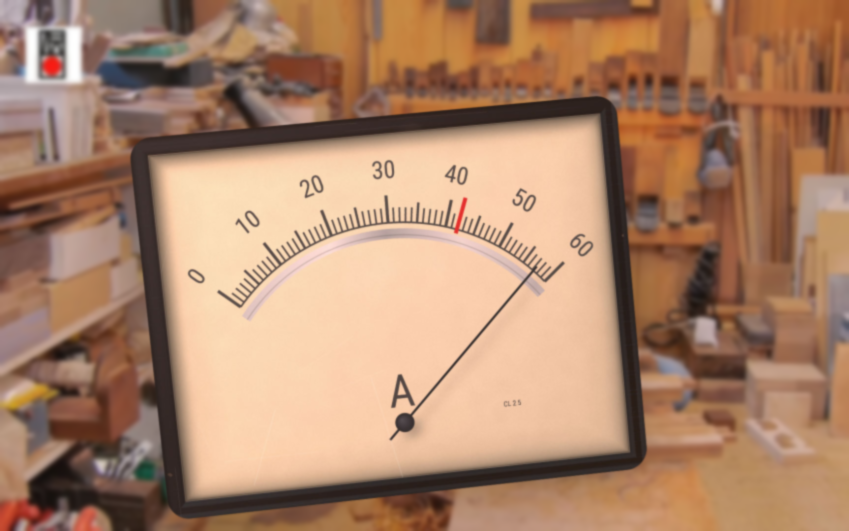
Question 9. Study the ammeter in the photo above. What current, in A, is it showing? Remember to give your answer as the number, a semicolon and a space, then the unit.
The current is 57; A
